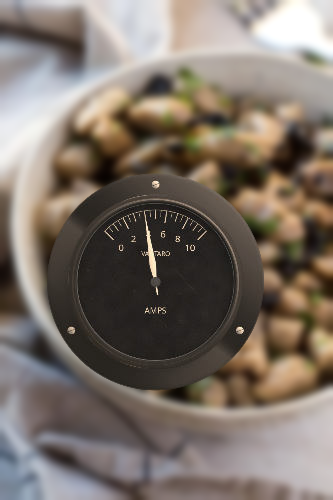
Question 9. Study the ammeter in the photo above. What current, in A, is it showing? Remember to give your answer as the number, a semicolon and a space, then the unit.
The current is 4; A
